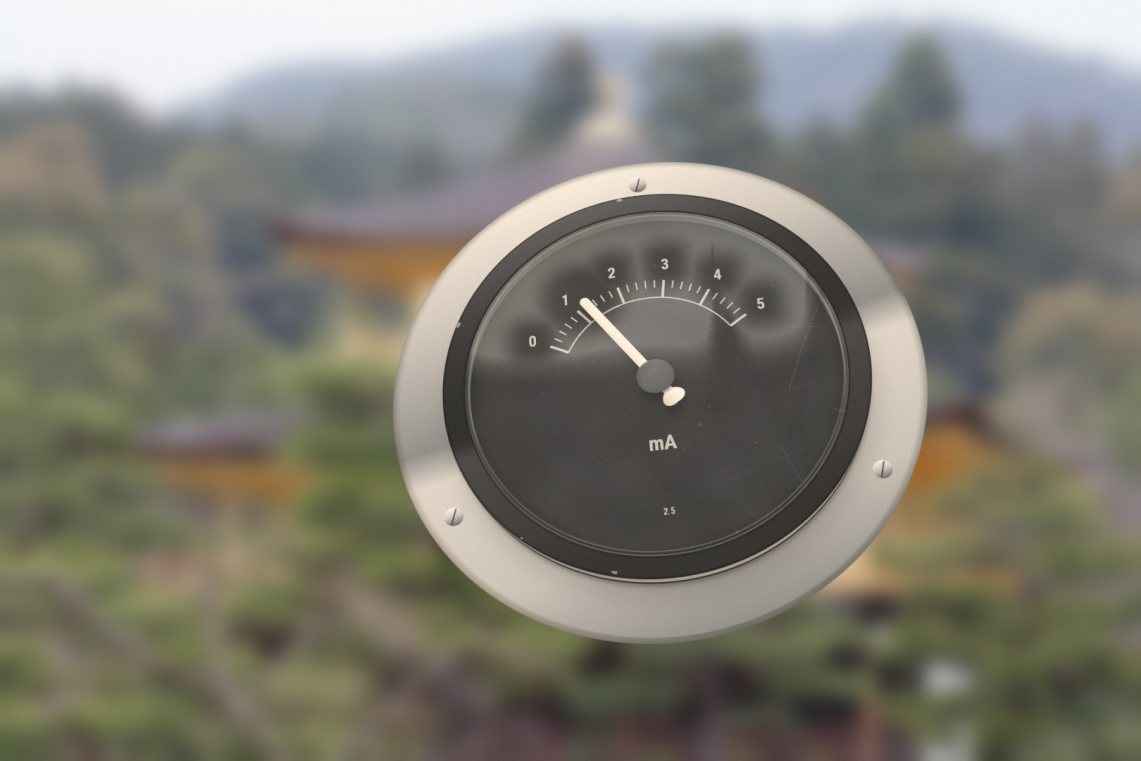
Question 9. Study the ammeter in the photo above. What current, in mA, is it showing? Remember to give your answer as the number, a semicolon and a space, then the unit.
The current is 1.2; mA
